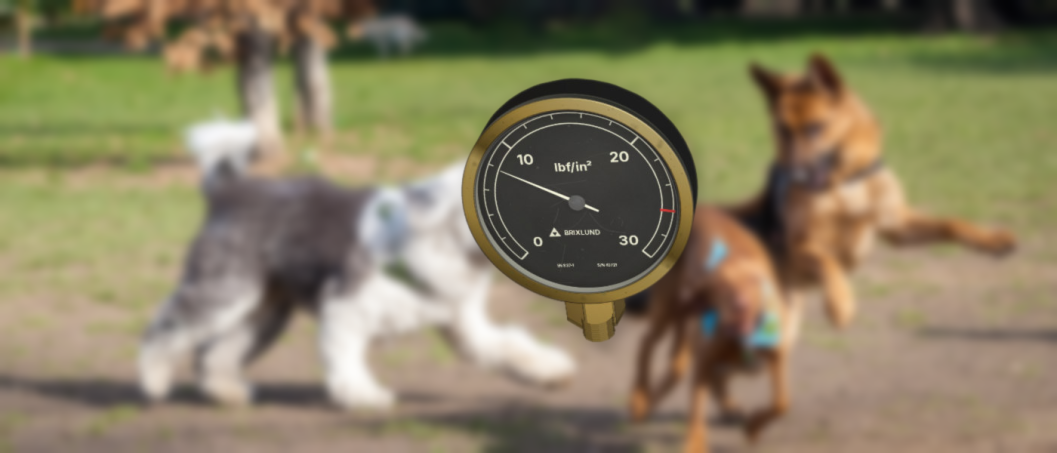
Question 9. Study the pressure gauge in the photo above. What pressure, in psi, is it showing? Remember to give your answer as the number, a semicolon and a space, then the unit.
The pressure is 8; psi
